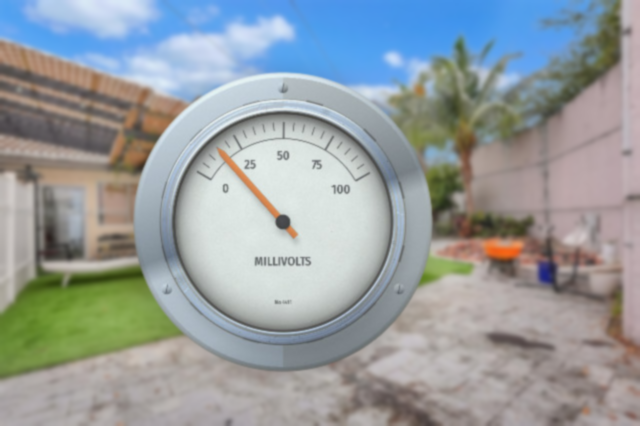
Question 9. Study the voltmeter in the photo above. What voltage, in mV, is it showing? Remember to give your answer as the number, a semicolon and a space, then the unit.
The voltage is 15; mV
